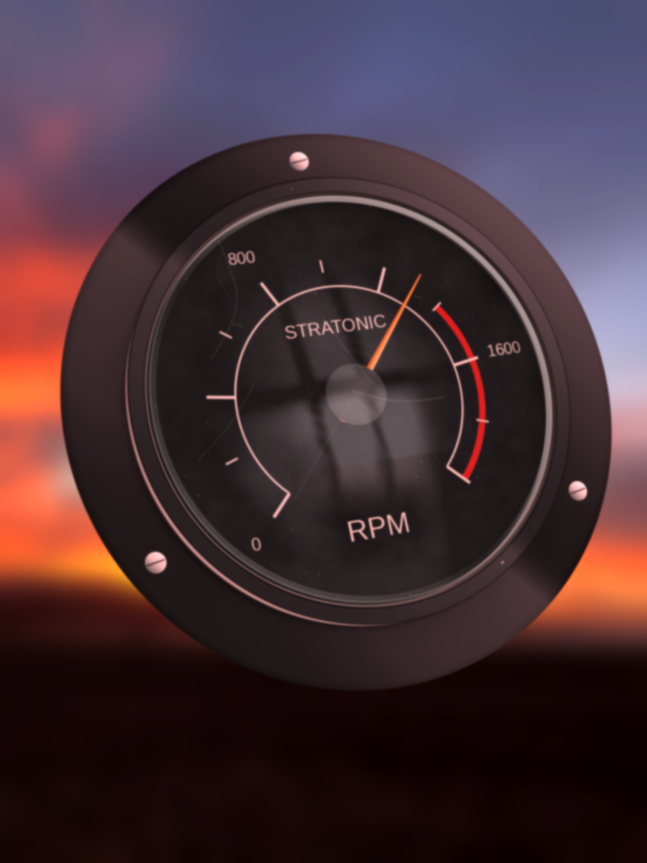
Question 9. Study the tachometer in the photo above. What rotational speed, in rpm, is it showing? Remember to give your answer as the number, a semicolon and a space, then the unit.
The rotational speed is 1300; rpm
